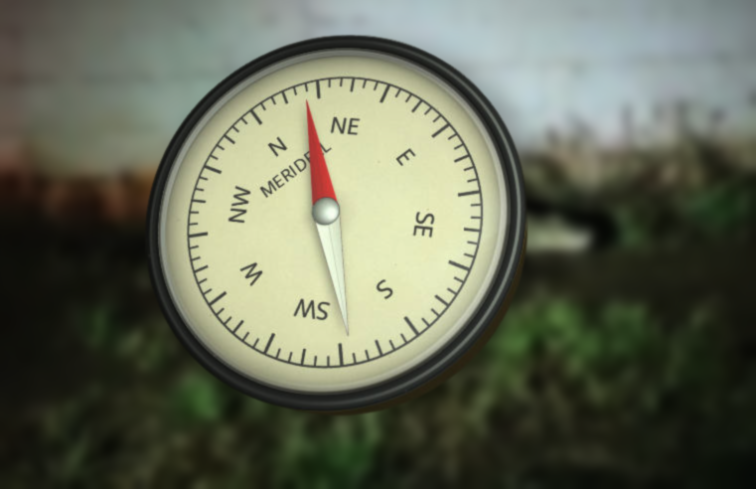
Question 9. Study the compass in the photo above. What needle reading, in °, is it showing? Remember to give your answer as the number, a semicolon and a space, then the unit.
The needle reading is 25; °
